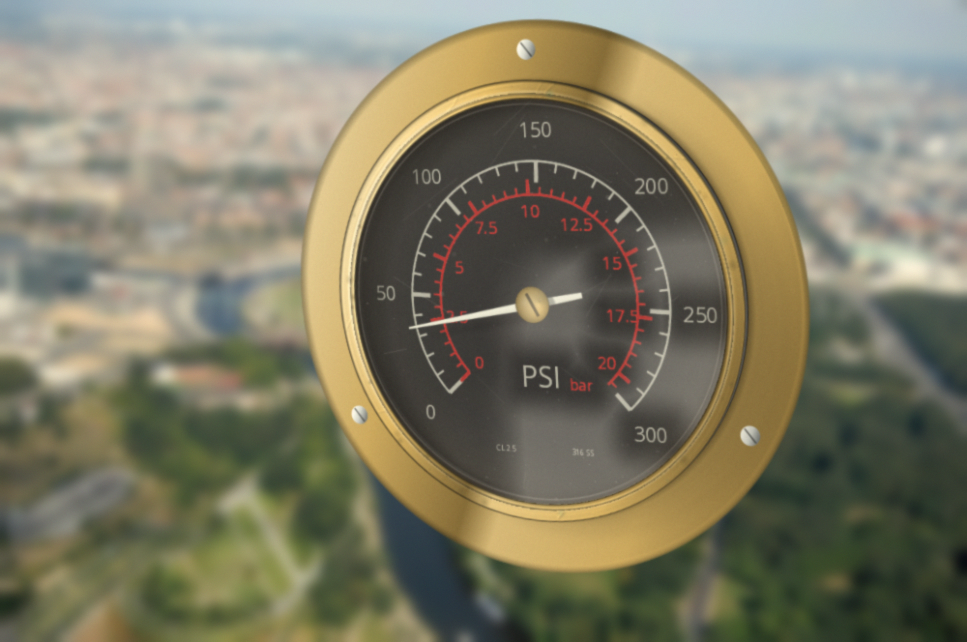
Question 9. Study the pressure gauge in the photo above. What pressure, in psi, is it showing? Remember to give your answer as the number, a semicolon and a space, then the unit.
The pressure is 35; psi
